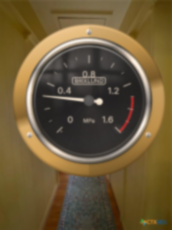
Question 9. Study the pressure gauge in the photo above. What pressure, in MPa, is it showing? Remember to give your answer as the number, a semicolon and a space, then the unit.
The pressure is 0.3; MPa
